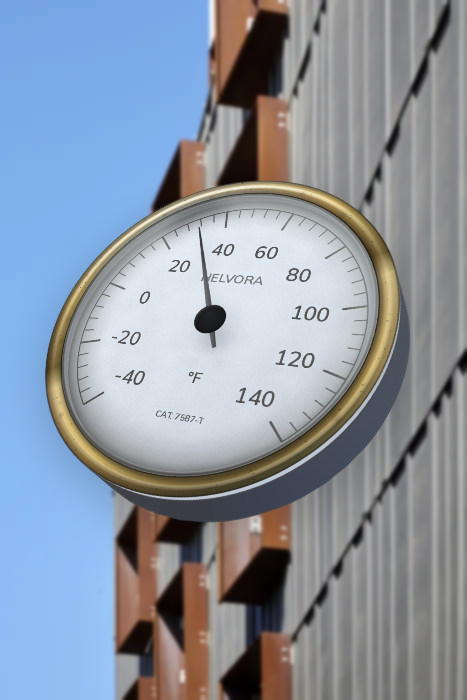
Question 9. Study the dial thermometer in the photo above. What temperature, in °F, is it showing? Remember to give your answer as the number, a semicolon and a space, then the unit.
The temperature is 32; °F
